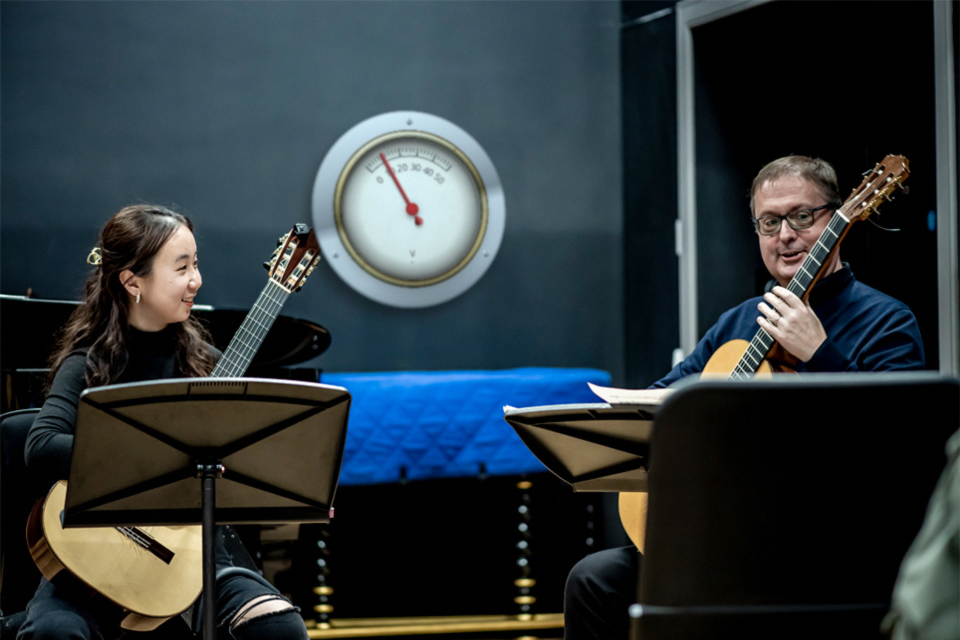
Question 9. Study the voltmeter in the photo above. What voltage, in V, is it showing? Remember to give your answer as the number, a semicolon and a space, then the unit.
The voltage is 10; V
